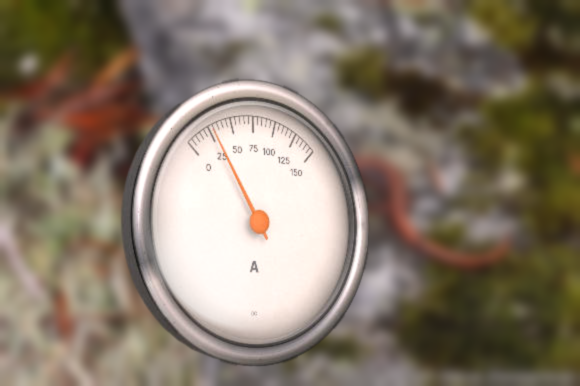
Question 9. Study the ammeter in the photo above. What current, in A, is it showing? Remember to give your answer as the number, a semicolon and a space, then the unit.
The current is 25; A
